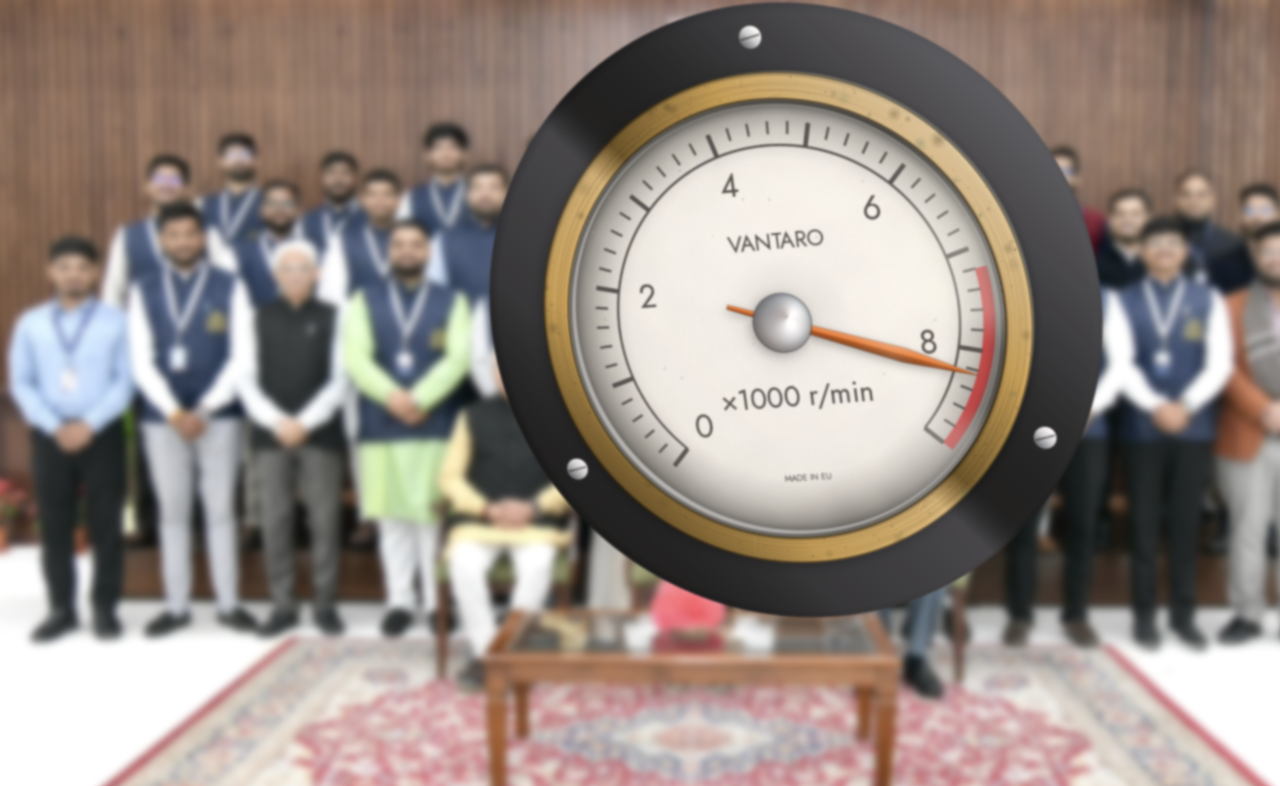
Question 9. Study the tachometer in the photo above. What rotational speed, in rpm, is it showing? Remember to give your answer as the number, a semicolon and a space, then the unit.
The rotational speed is 8200; rpm
